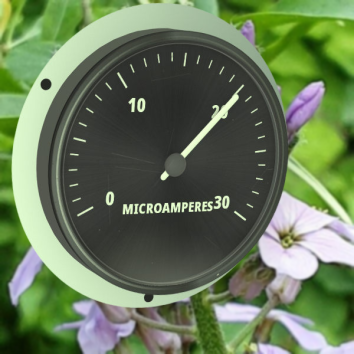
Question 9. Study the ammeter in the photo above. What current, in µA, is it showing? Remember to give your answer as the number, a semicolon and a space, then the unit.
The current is 20; µA
